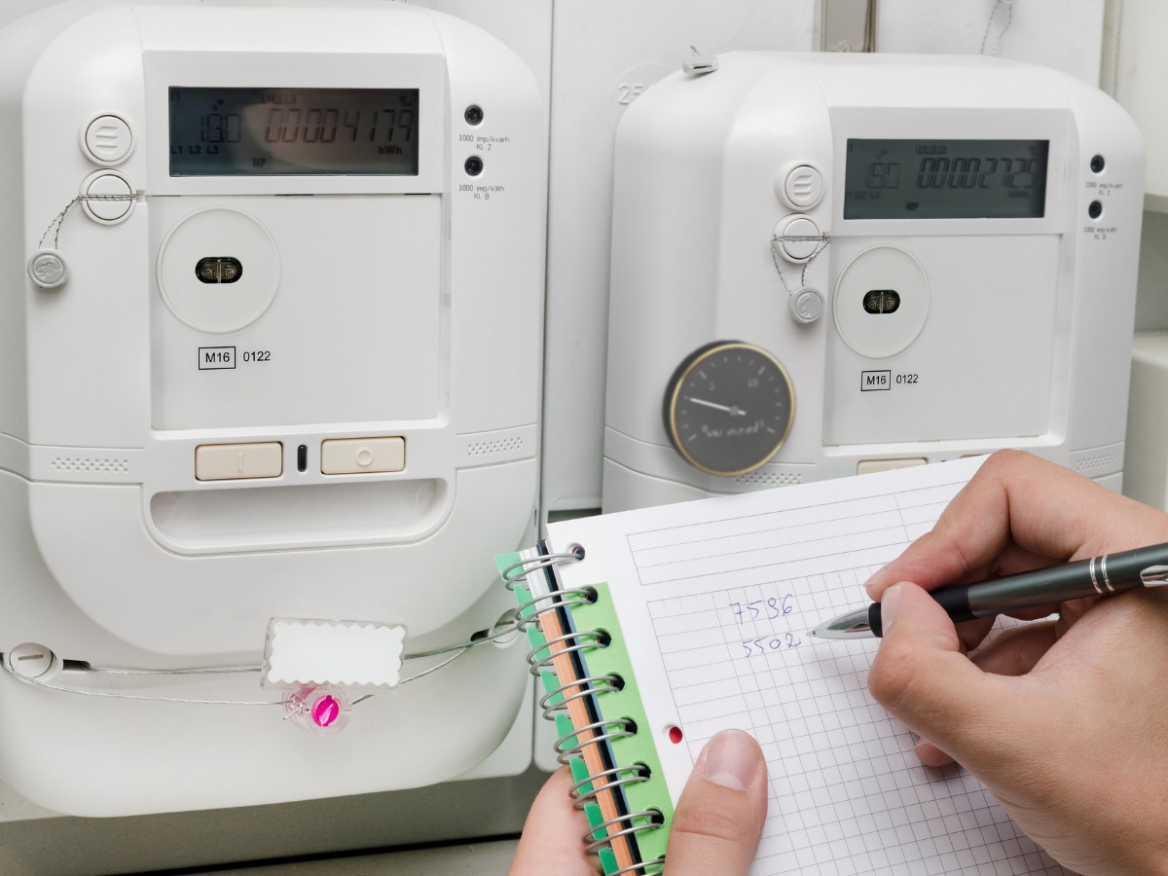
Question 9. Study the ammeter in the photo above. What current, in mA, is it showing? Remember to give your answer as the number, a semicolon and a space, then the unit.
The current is 3; mA
